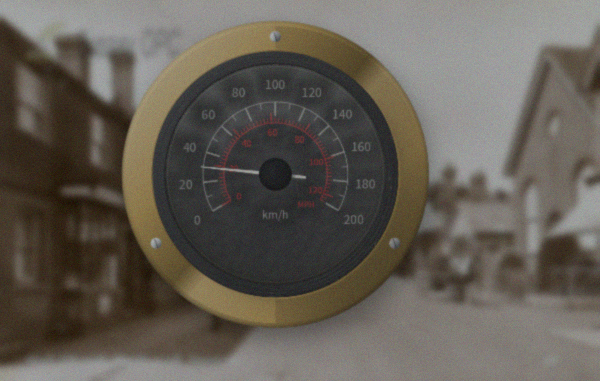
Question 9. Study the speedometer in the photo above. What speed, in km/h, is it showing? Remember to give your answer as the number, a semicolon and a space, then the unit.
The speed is 30; km/h
